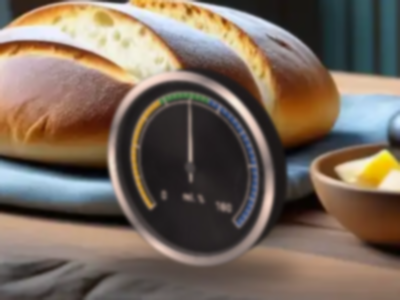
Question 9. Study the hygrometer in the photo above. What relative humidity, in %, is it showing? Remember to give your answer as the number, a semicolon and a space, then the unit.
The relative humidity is 50; %
